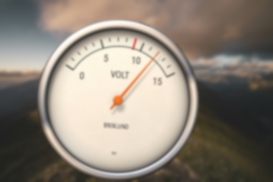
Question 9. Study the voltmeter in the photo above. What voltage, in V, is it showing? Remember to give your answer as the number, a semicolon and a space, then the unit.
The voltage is 12; V
